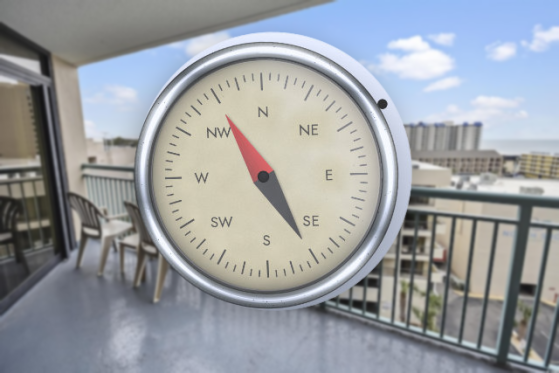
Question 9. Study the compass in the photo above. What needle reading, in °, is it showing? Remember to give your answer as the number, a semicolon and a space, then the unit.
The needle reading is 330; °
